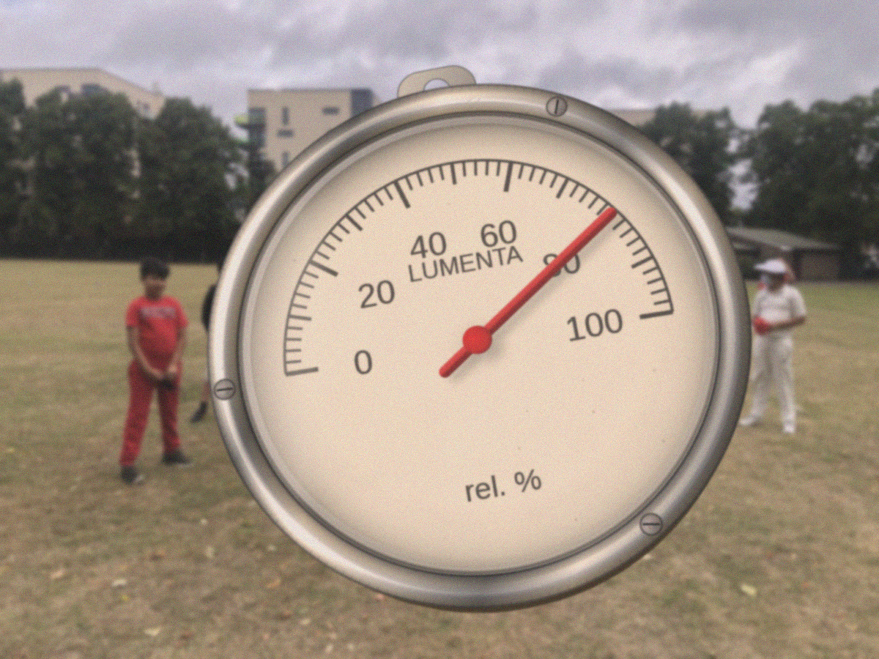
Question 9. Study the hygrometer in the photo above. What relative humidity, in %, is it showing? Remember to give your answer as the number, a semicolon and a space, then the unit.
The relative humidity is 80; %
